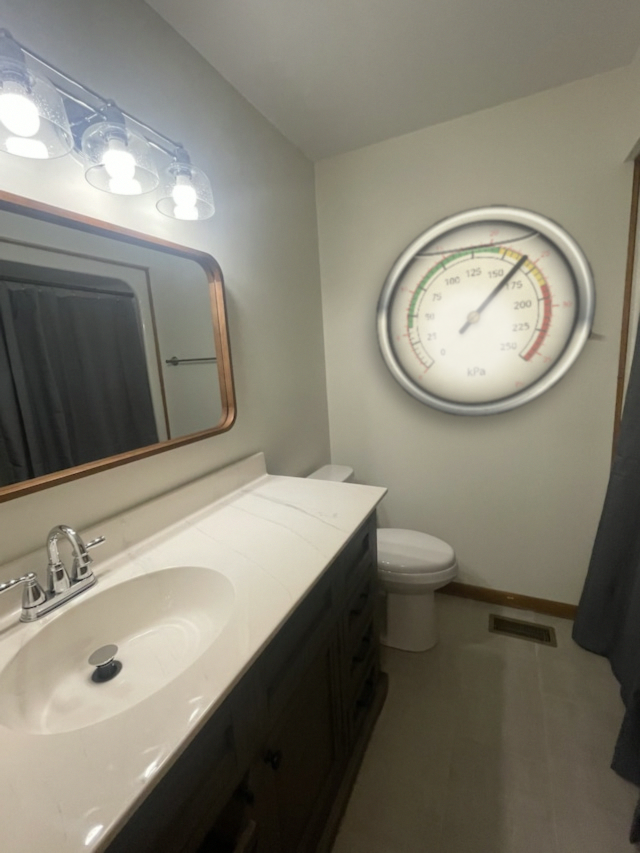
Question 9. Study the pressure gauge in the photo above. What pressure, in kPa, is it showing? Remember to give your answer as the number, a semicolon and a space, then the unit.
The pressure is 165; kPa
